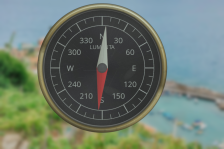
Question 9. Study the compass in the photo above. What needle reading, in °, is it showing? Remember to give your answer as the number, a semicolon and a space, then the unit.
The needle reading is 185; °
